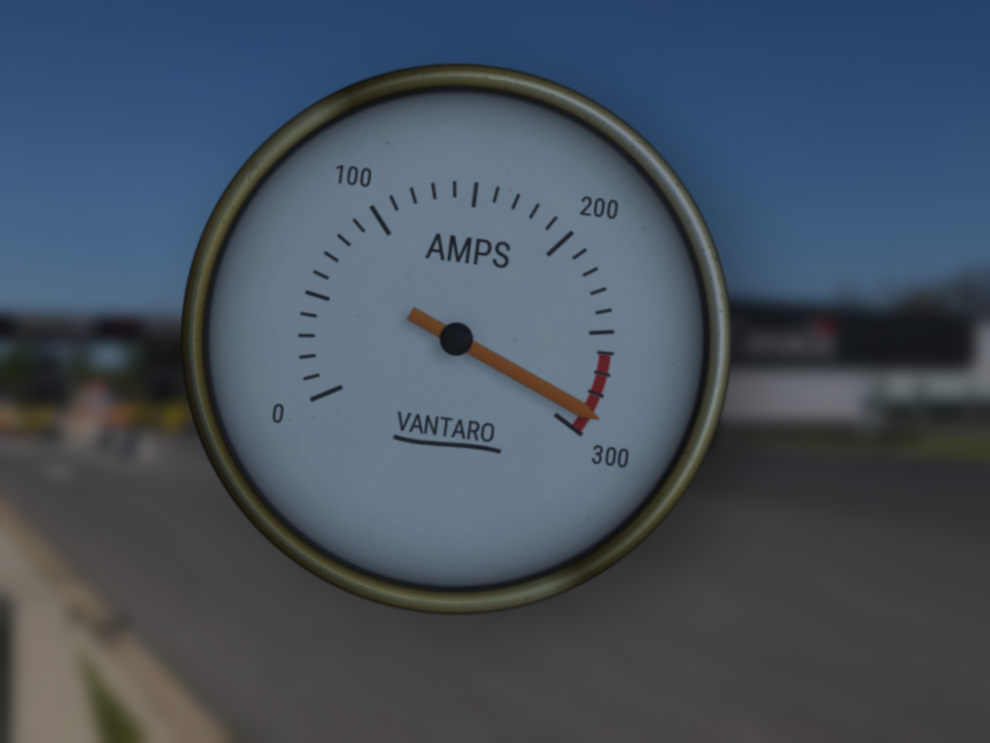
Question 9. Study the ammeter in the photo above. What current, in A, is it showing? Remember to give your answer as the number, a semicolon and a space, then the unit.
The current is 290; A
